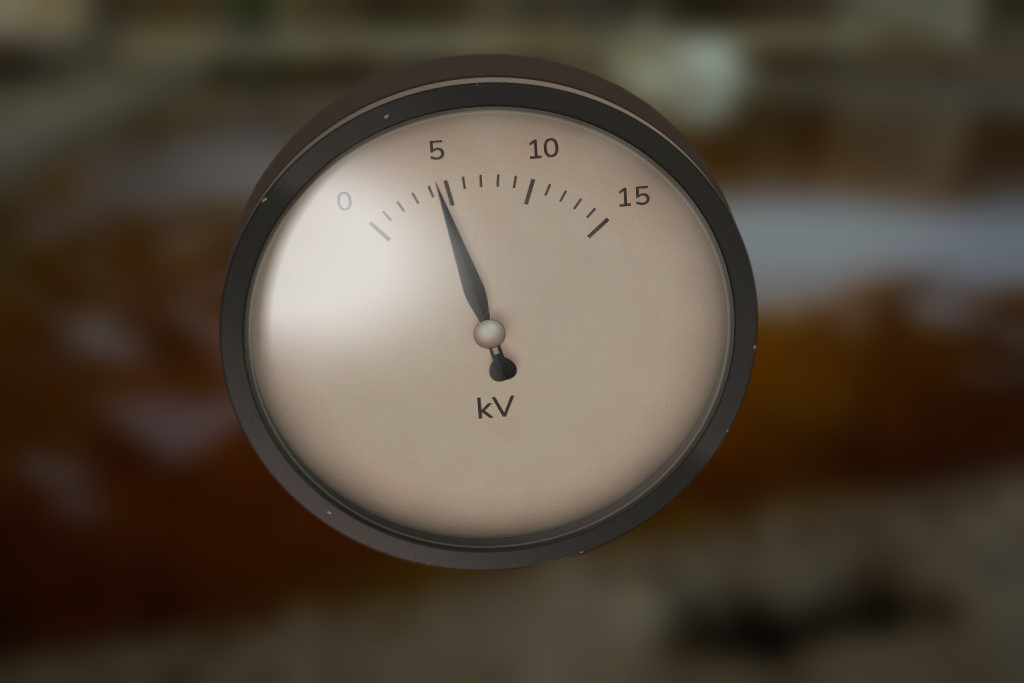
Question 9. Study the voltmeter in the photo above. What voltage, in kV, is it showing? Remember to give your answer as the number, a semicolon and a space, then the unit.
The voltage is 4.5; kV
